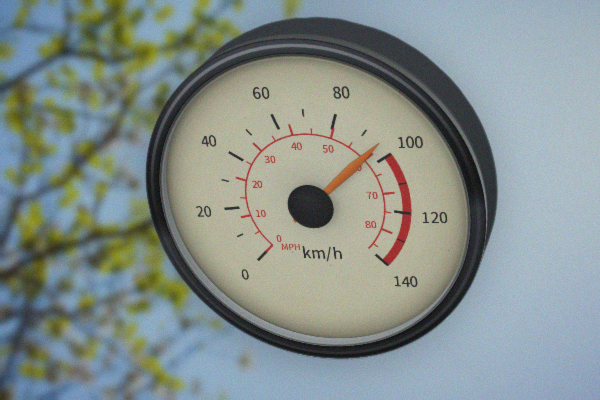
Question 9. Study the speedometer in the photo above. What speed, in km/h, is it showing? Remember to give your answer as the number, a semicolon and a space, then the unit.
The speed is 95; km/h
